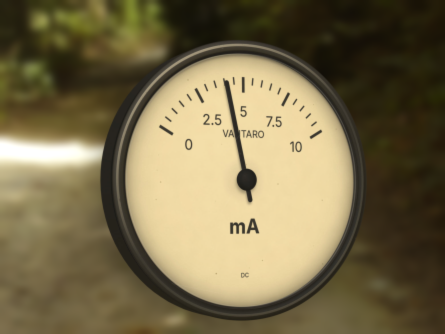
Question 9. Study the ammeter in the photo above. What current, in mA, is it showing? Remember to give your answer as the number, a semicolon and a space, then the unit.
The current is 4; mA
